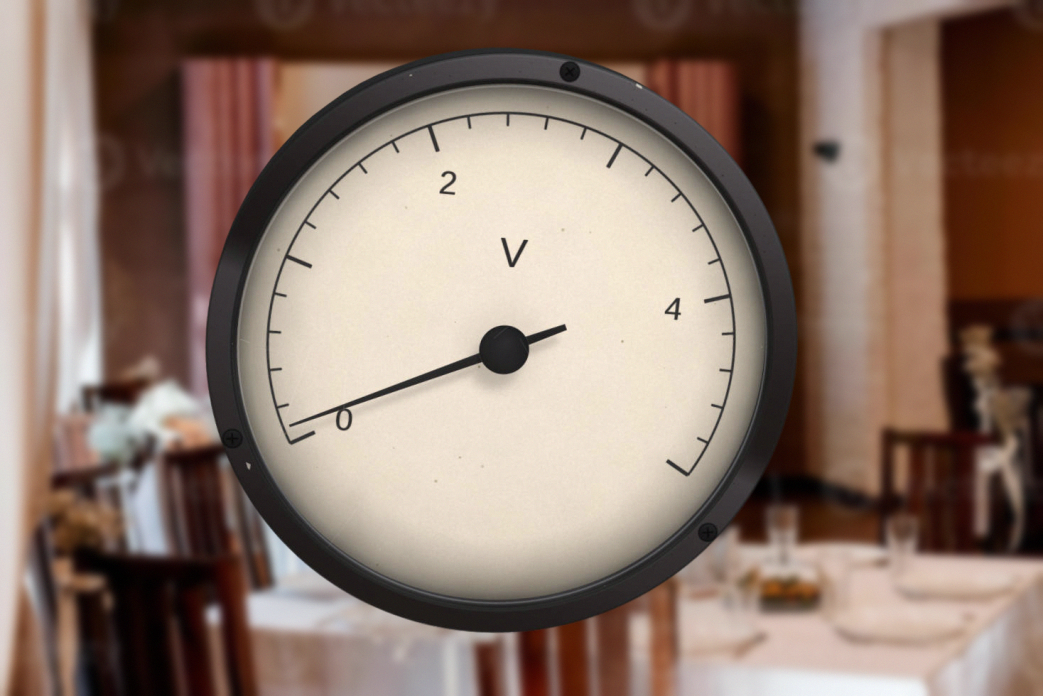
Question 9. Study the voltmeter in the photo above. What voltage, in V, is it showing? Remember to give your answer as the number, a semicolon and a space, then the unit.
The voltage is 0.1; V
